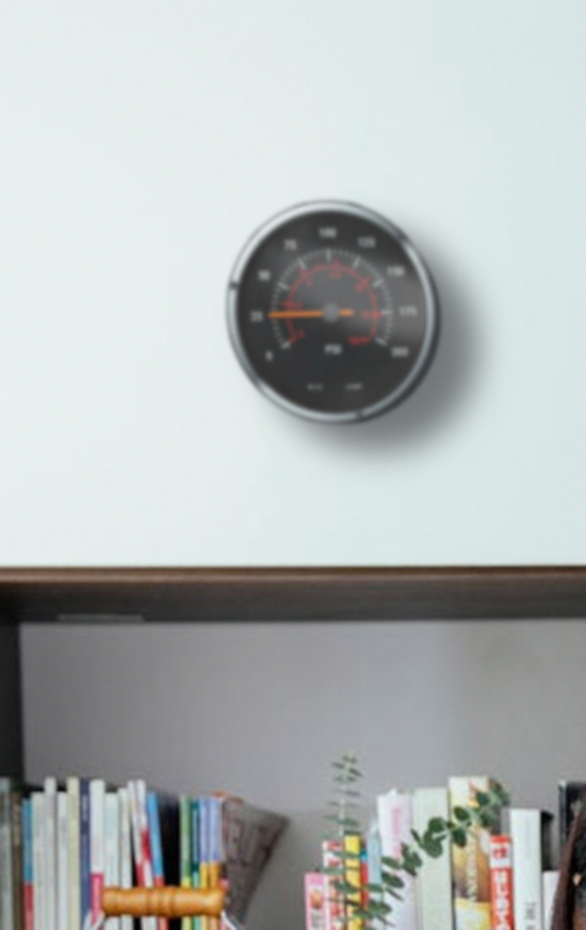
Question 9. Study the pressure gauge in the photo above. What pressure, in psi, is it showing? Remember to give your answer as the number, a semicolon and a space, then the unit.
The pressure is 25; psi
